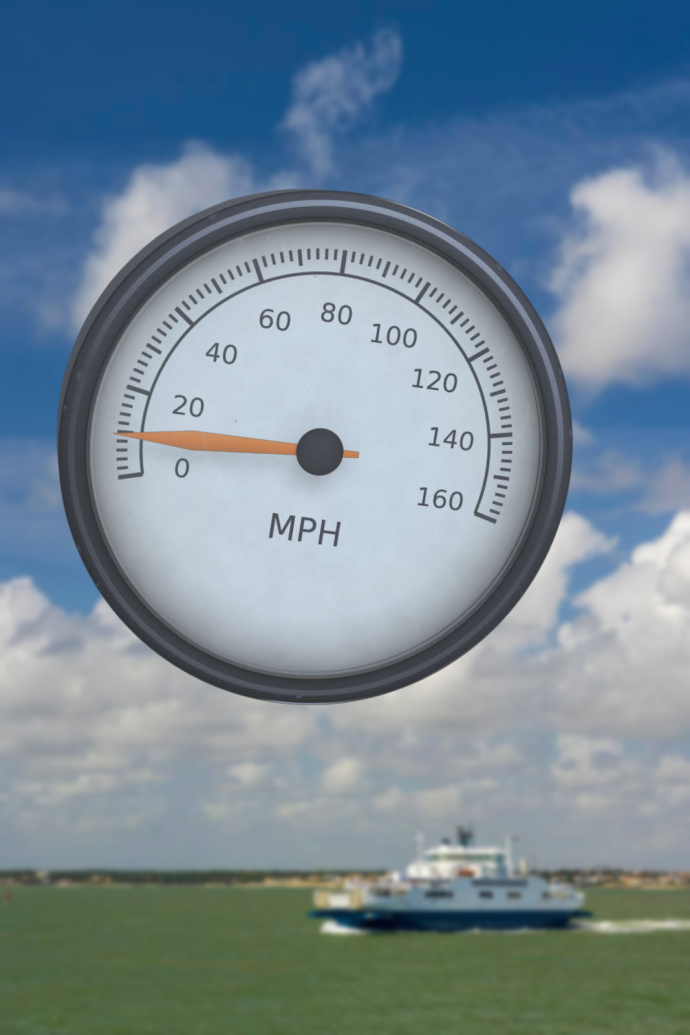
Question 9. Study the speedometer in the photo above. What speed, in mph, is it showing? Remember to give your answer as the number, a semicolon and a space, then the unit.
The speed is 10; mph
